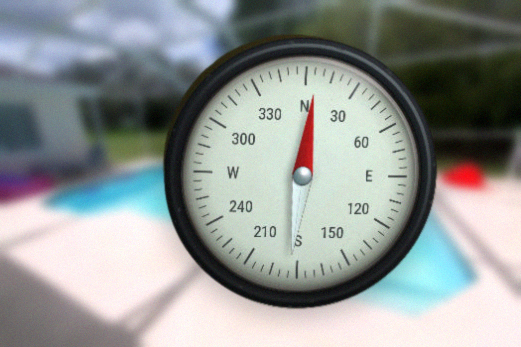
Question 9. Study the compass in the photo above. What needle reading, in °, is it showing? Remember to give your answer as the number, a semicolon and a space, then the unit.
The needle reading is 5; °
